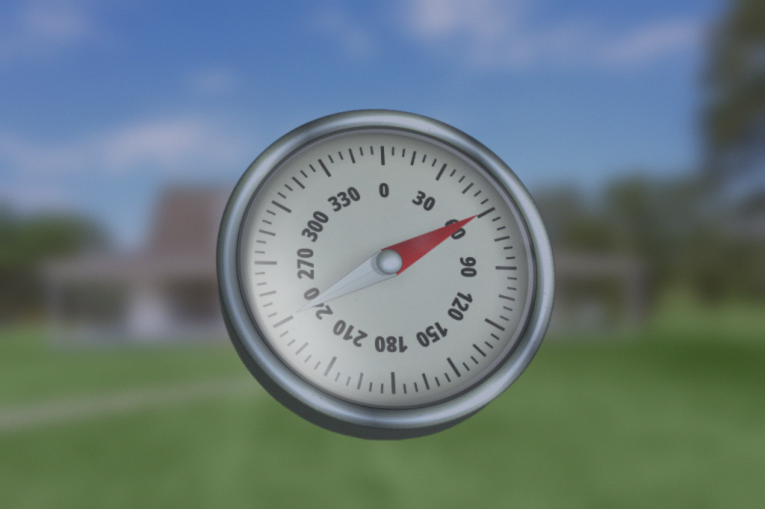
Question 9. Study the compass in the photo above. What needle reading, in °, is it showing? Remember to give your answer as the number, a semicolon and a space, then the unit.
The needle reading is 60; °
